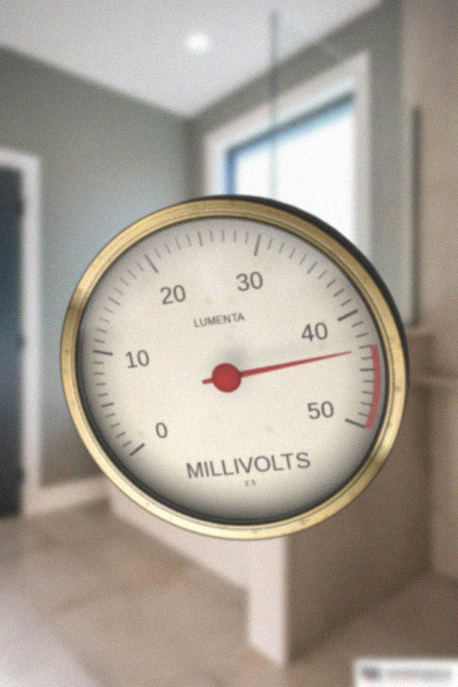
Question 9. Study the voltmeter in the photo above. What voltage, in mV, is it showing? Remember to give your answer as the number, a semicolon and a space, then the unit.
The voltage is 43; mV
